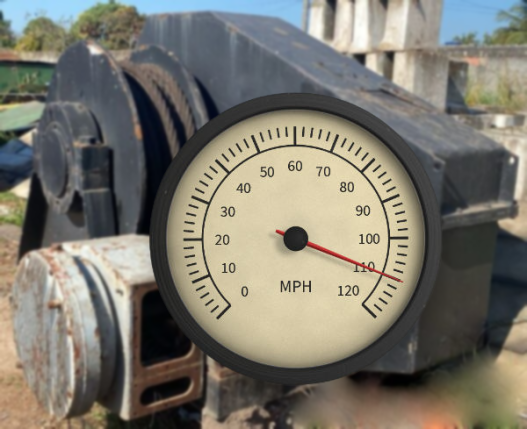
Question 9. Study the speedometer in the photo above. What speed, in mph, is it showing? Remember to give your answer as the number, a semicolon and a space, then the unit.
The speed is 110; mph
